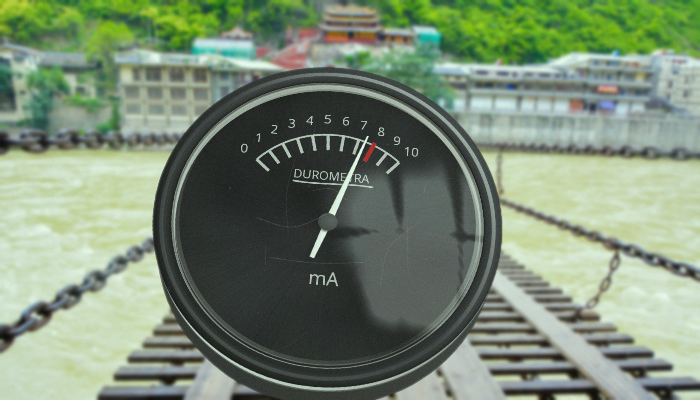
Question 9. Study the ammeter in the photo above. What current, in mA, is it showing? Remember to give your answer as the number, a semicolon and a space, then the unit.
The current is 7.5; mA
